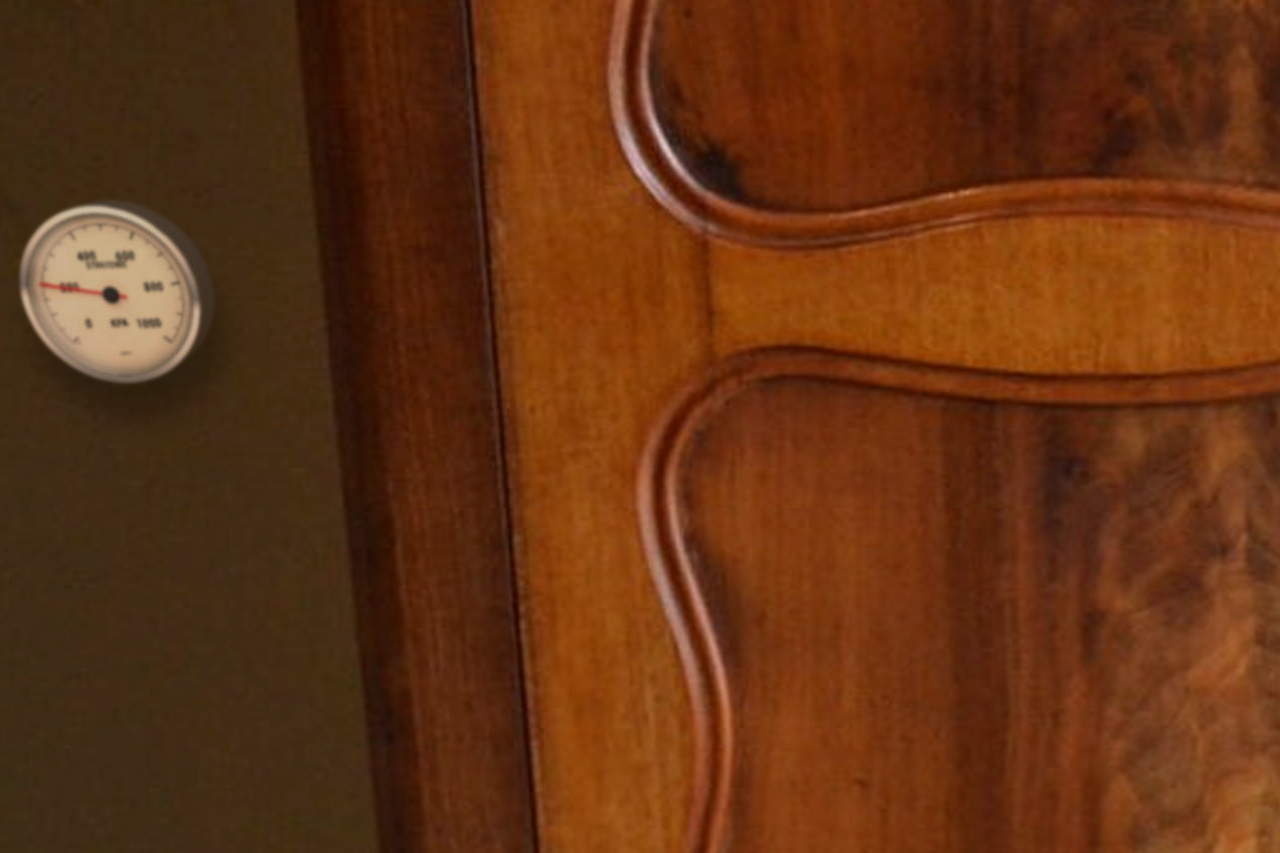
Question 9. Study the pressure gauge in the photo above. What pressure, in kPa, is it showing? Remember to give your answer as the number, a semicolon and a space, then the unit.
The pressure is 200; kPa
